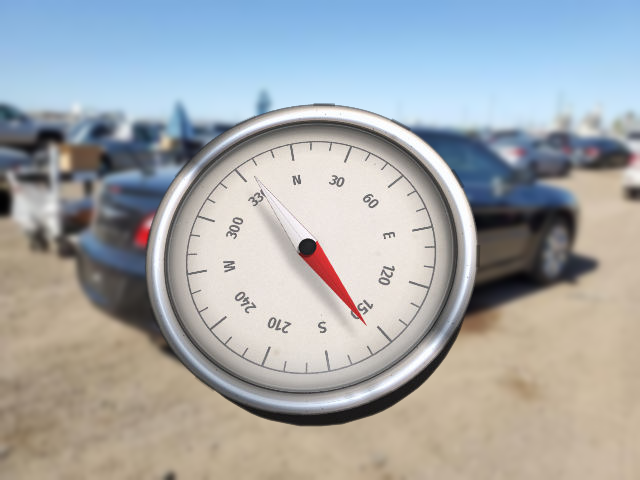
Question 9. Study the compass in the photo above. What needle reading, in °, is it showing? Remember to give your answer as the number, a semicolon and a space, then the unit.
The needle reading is 155; °
